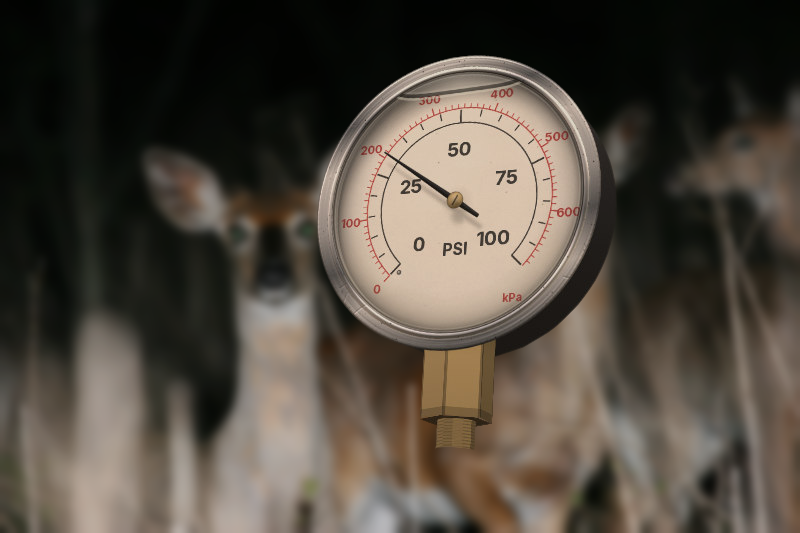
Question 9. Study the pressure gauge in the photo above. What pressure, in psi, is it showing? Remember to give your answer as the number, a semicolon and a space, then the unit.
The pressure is 30; psi
